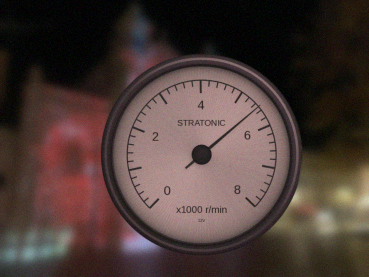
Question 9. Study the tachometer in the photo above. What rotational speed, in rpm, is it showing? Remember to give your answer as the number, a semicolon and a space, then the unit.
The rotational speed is 5500; rpm
